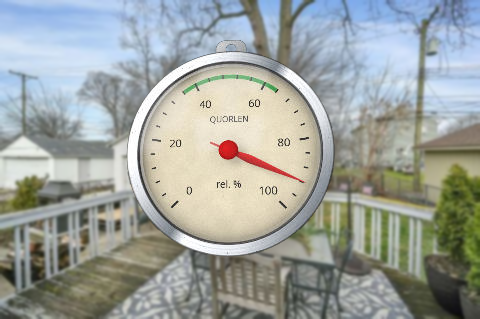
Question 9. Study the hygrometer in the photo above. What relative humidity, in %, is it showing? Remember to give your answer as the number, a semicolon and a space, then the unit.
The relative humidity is 92; %
